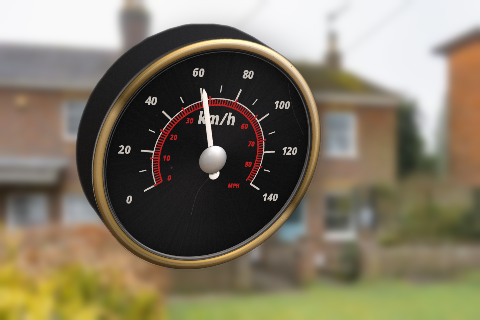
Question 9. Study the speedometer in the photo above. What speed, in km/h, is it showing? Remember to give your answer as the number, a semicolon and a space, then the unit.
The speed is 60; km/h
